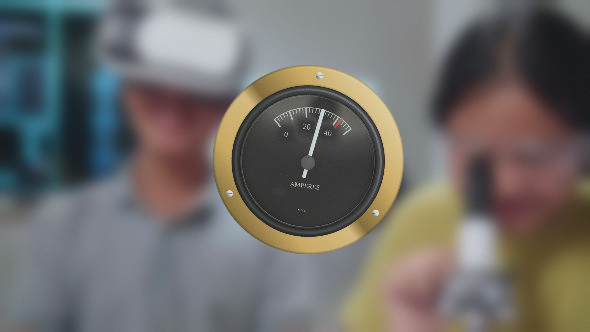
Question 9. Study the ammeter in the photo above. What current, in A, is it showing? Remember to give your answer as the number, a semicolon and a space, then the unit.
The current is 30; A
